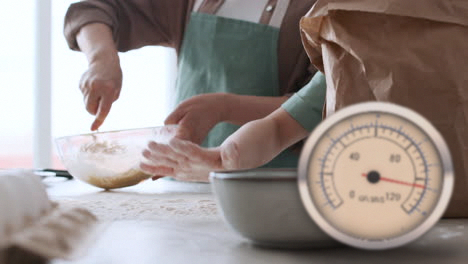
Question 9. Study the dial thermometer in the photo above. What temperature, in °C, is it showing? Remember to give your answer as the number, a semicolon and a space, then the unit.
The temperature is 104; °C
